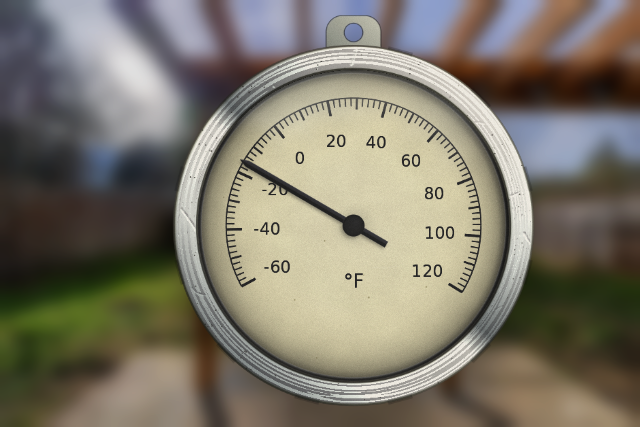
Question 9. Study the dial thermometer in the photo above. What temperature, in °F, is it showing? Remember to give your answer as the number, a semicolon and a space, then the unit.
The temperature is -16; °F
